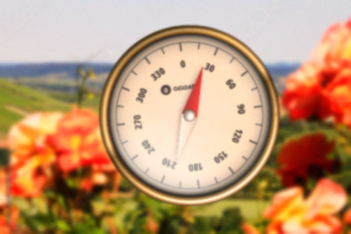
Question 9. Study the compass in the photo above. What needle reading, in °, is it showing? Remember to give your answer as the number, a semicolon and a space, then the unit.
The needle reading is 22.5; °
